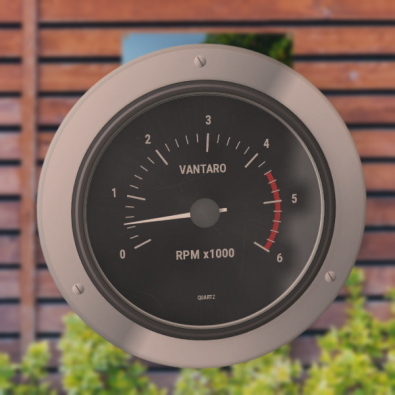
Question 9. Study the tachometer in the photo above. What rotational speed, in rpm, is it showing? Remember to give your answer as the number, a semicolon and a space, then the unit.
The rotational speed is 500; rpm
